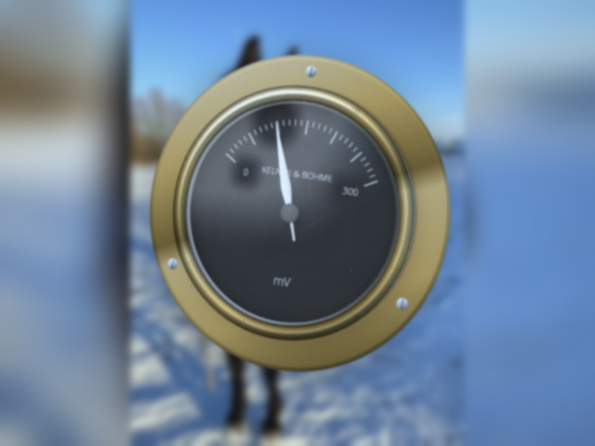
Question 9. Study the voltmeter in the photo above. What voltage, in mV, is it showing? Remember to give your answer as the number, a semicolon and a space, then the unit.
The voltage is 100; mV
